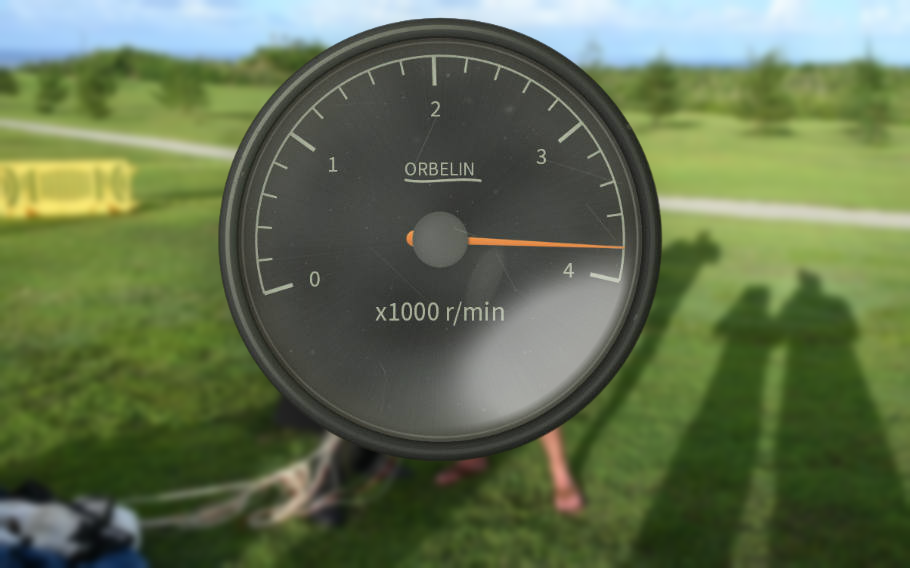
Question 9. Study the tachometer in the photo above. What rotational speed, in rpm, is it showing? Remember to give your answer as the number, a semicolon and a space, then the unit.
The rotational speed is 3800; rpm
